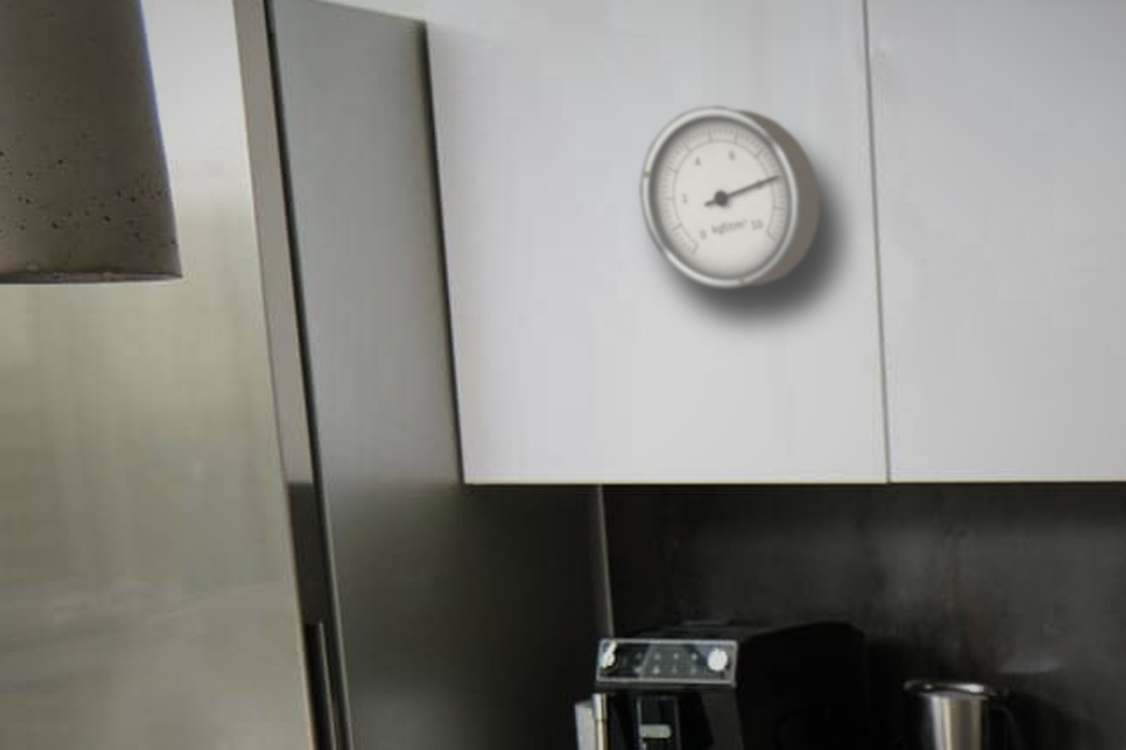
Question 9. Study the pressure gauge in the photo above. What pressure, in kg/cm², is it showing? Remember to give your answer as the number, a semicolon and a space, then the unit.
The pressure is 8; kg/cm²
